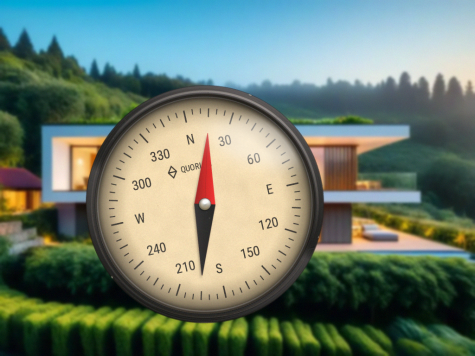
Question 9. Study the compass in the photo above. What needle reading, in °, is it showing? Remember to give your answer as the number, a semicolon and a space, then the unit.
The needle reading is 15; °
